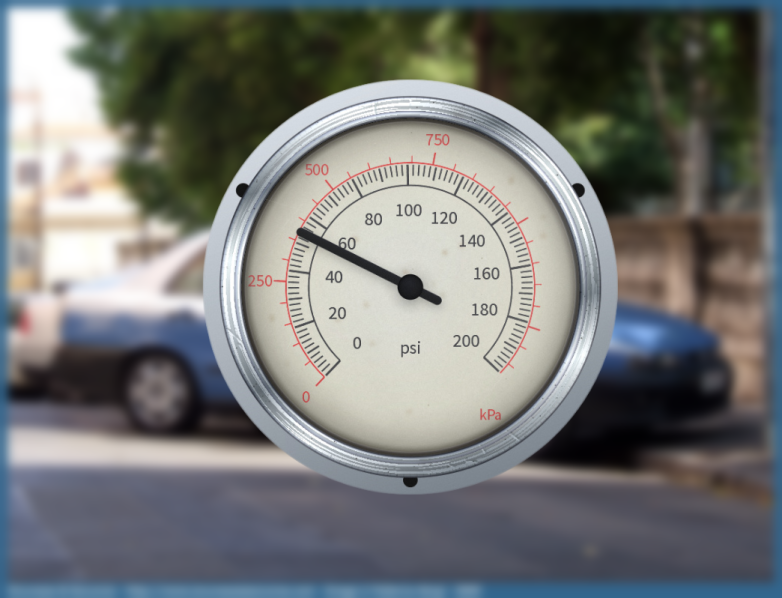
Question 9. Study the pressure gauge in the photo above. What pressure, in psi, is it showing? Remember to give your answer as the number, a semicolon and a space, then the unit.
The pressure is 54; psi
